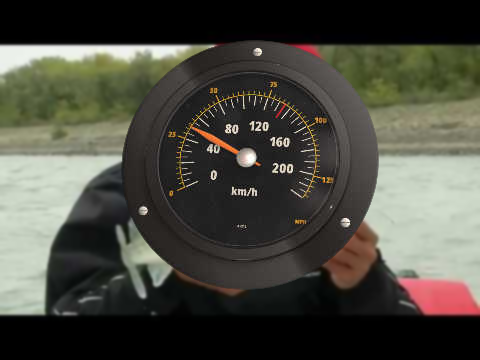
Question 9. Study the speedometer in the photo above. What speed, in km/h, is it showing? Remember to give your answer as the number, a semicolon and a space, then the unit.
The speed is 50; km/h
